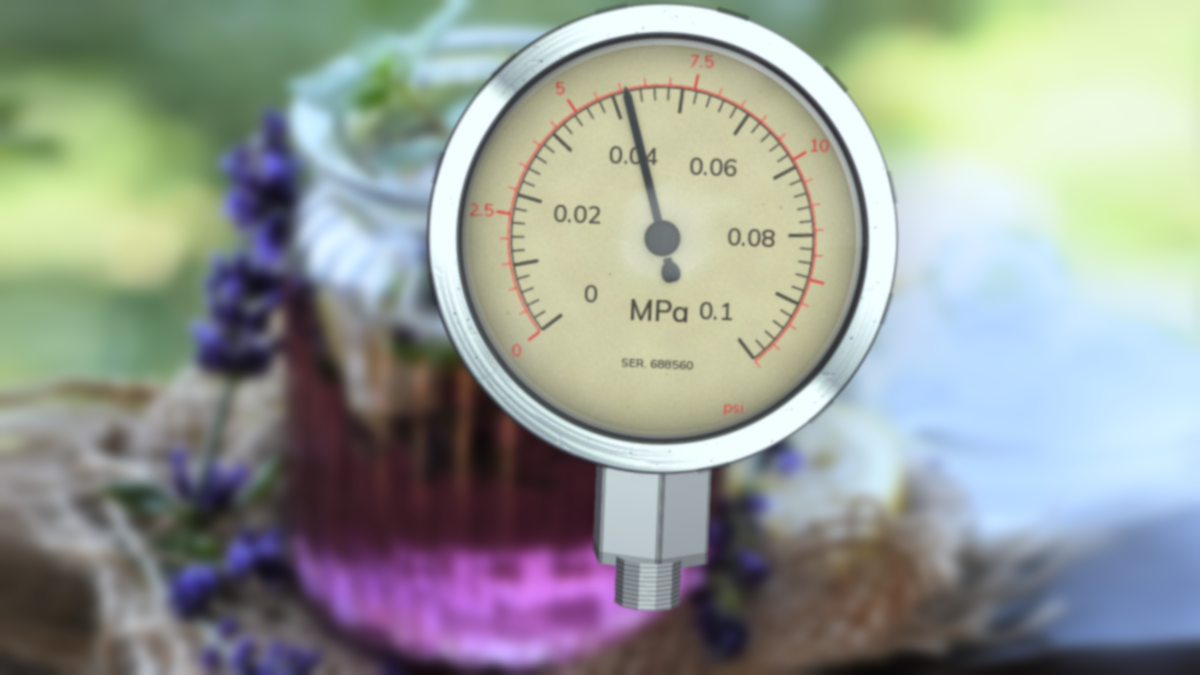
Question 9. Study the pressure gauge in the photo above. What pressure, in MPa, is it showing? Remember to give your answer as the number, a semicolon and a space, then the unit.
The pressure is 0.042; MPa
